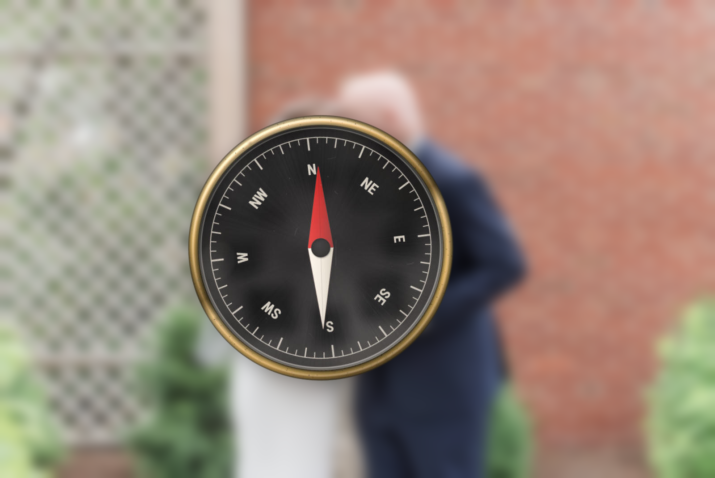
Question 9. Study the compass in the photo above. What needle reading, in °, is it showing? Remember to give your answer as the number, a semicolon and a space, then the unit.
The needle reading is 5; °
